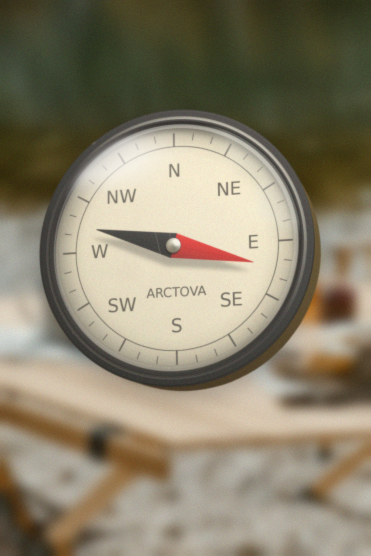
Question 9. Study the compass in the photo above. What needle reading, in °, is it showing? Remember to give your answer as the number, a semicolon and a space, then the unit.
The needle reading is 105; °
